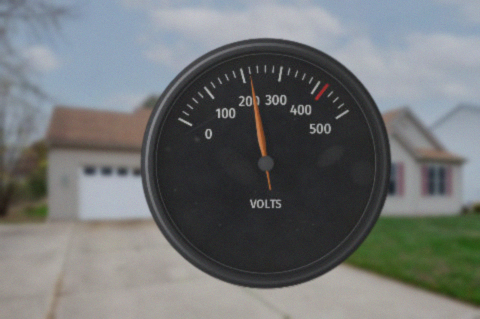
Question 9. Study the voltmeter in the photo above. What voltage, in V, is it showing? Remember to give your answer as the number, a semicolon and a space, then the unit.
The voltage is 220; V
